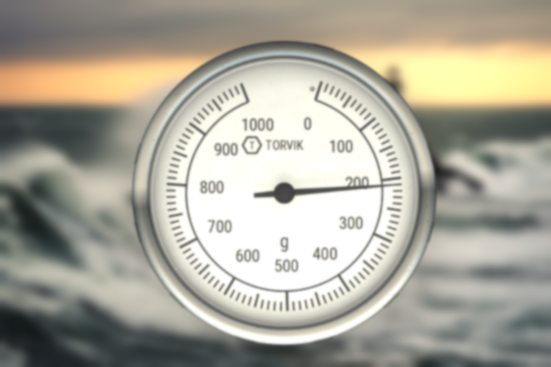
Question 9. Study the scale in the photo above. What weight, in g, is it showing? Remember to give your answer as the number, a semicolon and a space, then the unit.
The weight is 210; g
